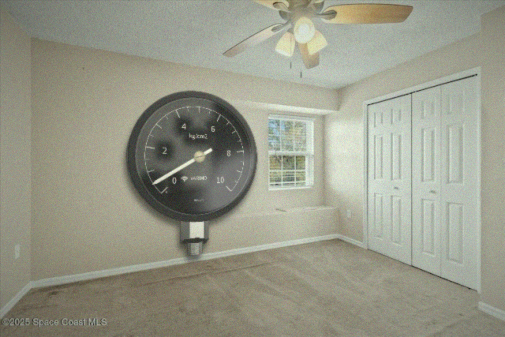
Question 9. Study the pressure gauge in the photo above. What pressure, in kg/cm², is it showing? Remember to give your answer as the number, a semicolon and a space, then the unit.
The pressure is 0.5; kg/cm²
